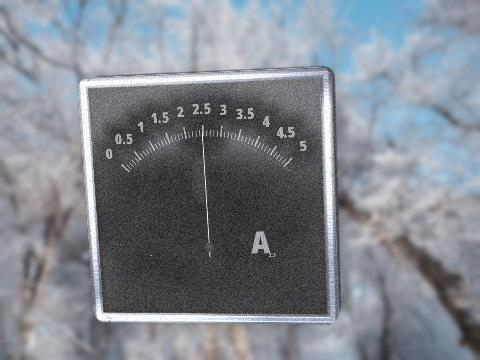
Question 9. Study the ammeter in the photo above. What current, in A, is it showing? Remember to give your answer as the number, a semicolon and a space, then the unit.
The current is 2.5; A
